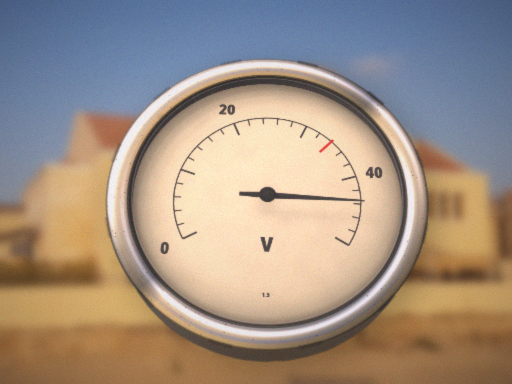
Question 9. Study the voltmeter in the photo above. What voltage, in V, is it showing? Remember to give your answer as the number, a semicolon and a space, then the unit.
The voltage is 44; V
